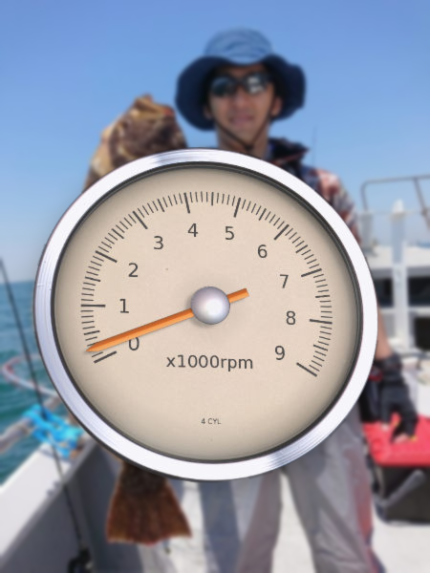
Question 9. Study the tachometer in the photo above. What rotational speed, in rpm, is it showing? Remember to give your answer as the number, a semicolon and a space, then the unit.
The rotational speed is 200; rpm
